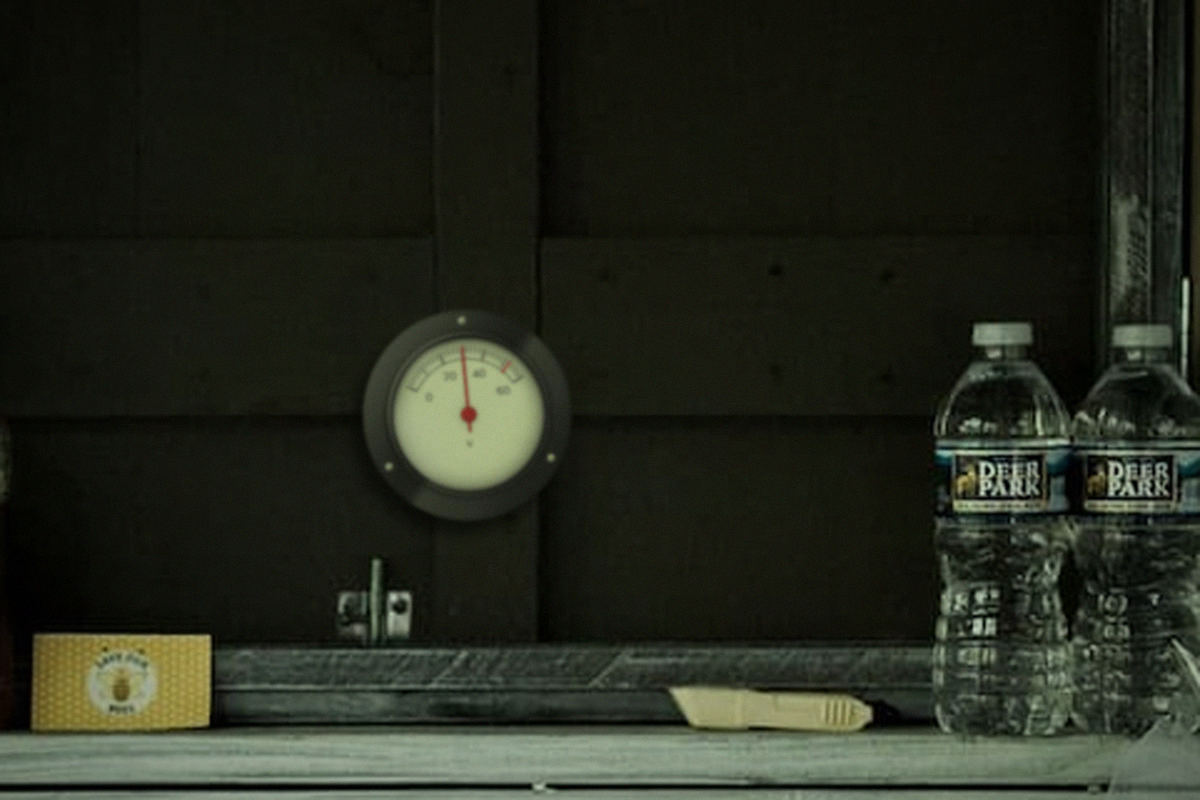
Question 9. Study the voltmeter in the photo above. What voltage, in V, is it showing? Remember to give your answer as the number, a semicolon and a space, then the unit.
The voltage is 30; V
